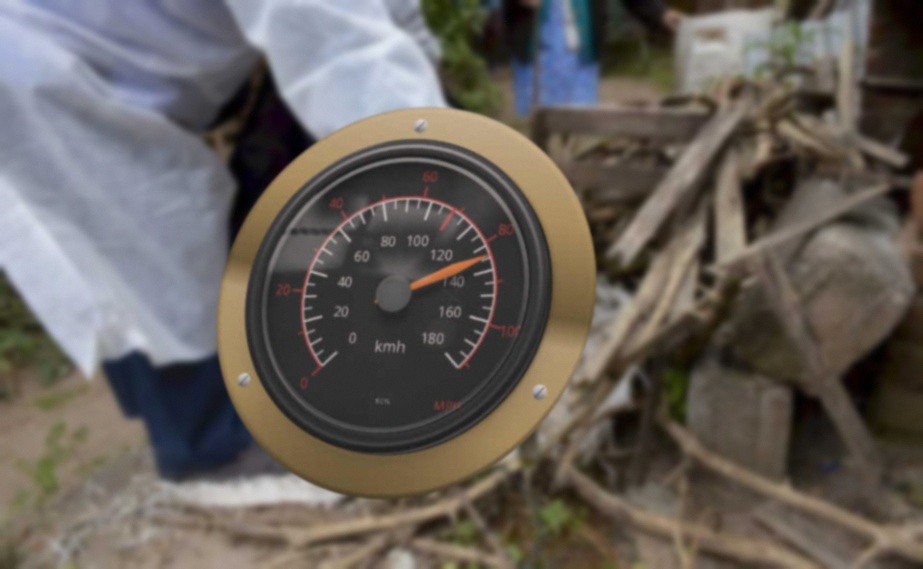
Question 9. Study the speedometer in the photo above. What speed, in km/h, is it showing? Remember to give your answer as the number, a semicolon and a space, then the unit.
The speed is 135; km/h
